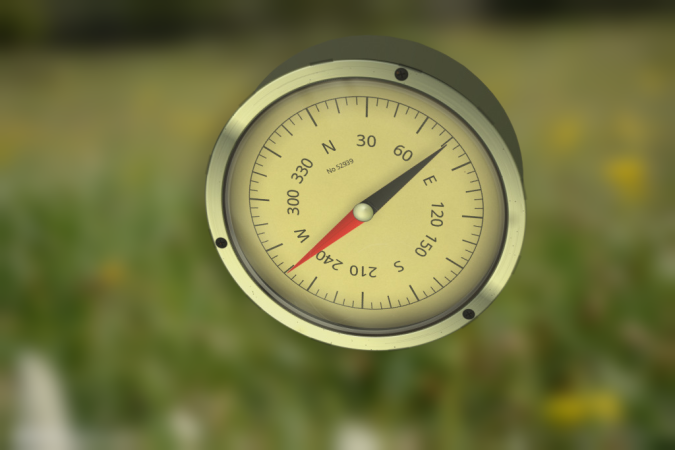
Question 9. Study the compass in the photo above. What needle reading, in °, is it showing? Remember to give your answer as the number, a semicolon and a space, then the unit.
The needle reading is 255; °
